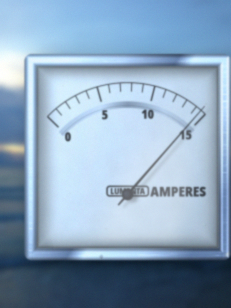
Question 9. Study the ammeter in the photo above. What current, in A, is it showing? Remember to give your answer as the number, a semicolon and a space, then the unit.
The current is 14.5; A
